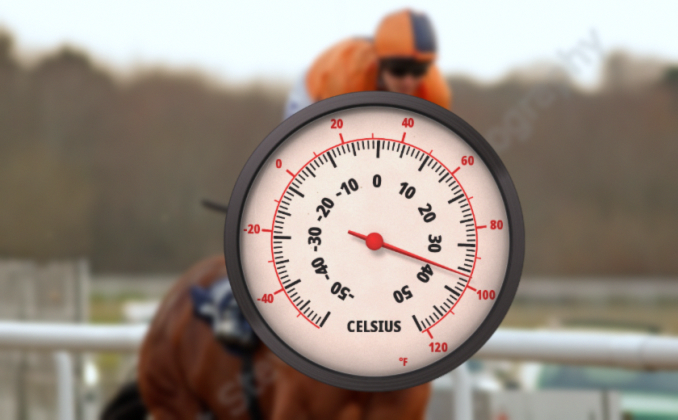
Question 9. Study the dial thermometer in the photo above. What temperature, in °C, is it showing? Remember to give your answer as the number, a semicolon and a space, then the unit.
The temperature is 36; °C
